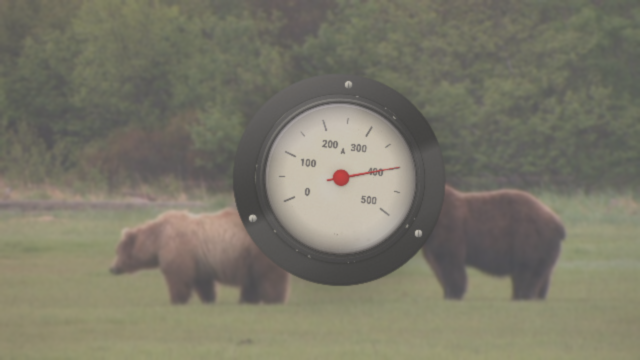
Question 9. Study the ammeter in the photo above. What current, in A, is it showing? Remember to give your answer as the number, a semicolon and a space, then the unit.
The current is 400; A
